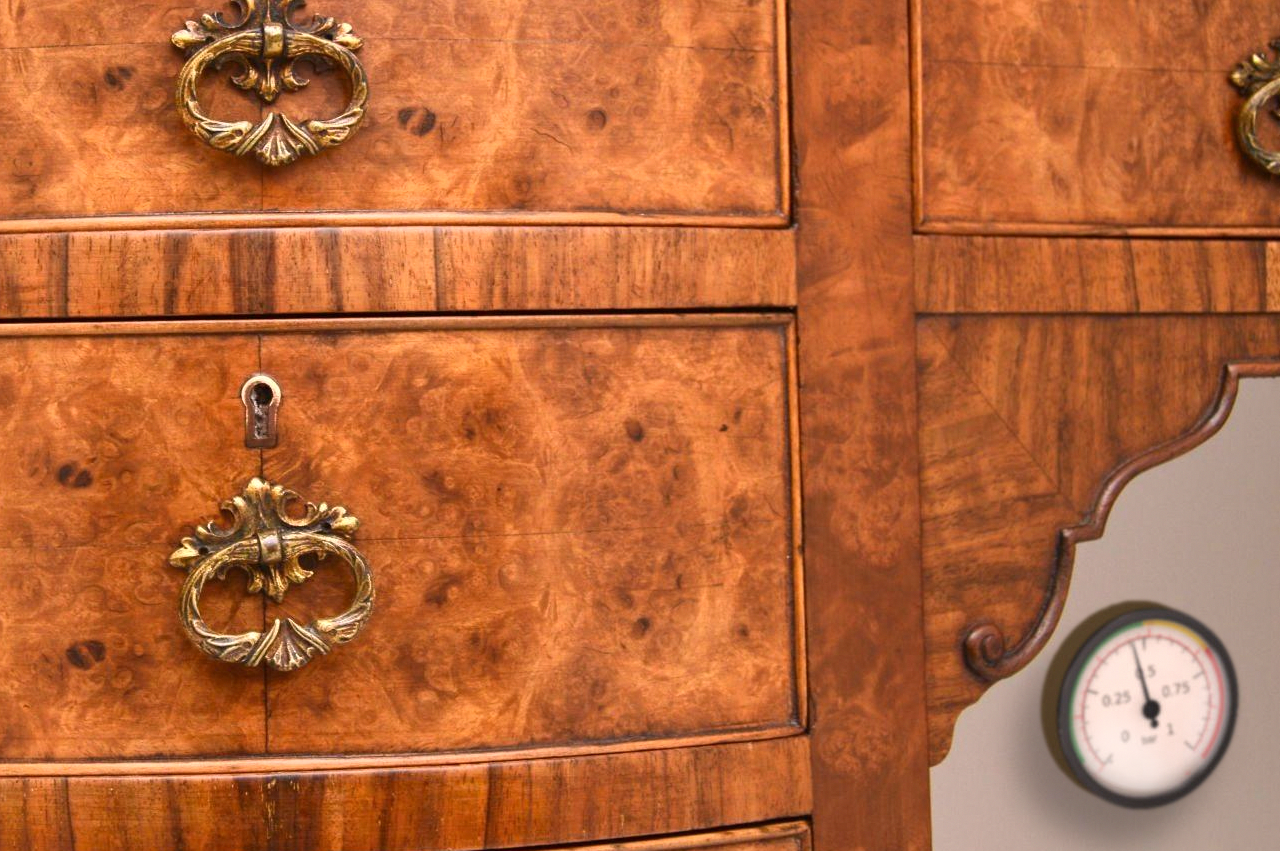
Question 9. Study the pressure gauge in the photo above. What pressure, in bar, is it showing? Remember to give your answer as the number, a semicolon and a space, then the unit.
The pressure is 0.45; bar
